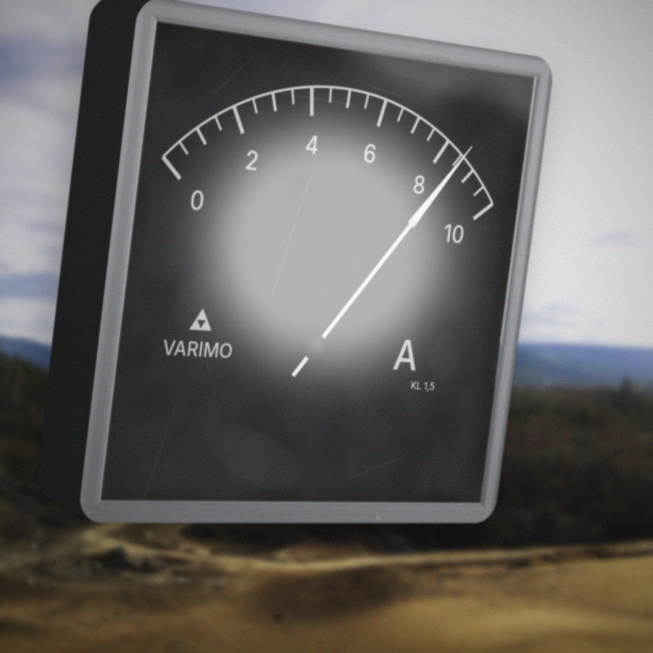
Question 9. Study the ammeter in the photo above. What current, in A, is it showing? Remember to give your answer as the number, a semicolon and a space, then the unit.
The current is 8.5; A
